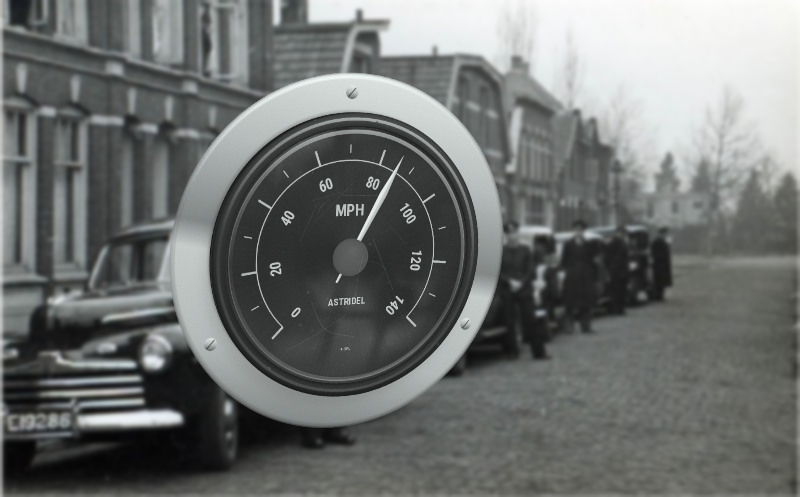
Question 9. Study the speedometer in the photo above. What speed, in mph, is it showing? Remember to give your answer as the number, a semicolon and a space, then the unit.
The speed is 85; mph
